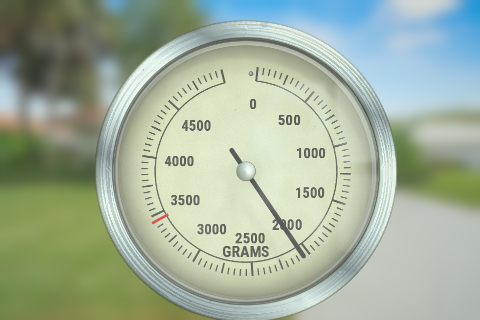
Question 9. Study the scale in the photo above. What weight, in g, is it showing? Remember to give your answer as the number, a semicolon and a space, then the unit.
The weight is 2050; g
